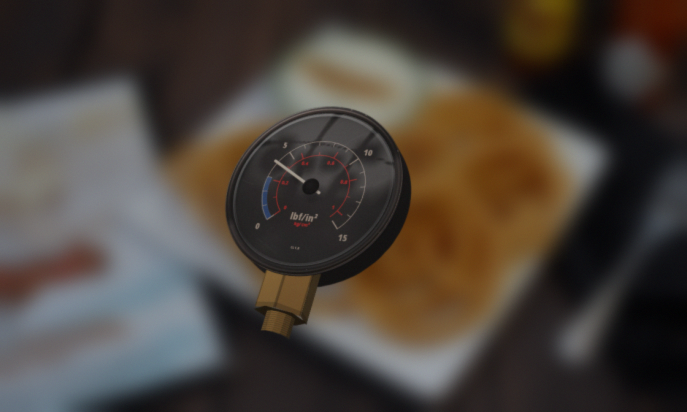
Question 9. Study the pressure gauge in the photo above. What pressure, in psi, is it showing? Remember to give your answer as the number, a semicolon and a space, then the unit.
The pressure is 4; psi
